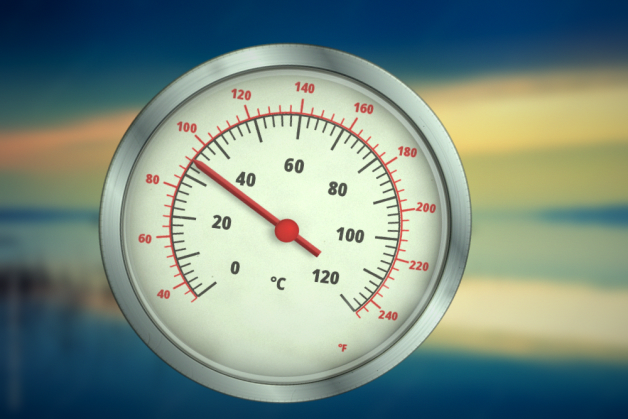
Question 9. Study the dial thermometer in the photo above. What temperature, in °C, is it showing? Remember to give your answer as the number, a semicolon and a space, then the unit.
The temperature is 34; °C
